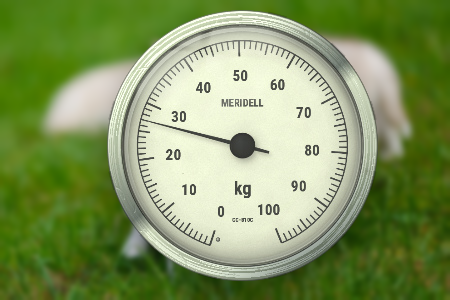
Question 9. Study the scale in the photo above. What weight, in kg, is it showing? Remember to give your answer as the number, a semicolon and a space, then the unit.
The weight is 27; kg
